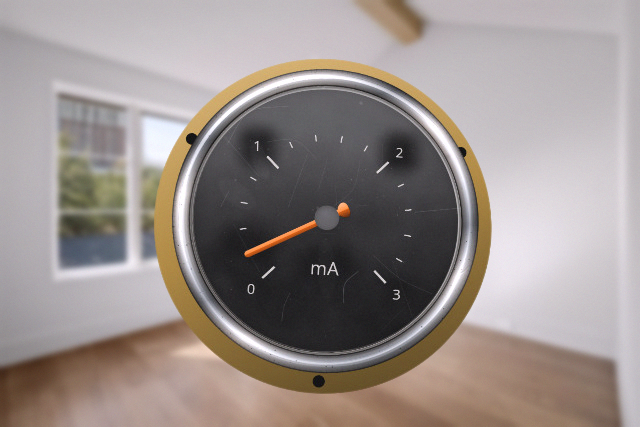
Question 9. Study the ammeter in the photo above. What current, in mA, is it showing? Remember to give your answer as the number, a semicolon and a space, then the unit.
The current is 0.2; mA
